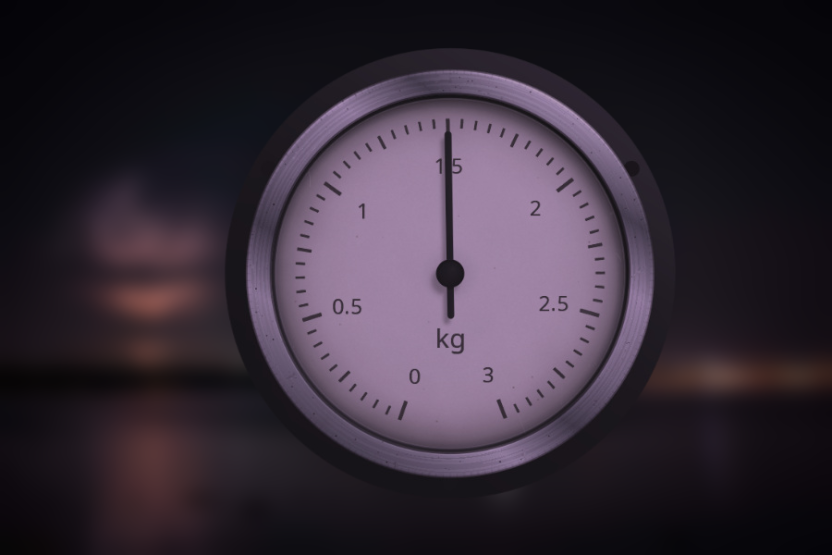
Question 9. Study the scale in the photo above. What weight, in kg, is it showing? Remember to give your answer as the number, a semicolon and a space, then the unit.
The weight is 1.5; kg
